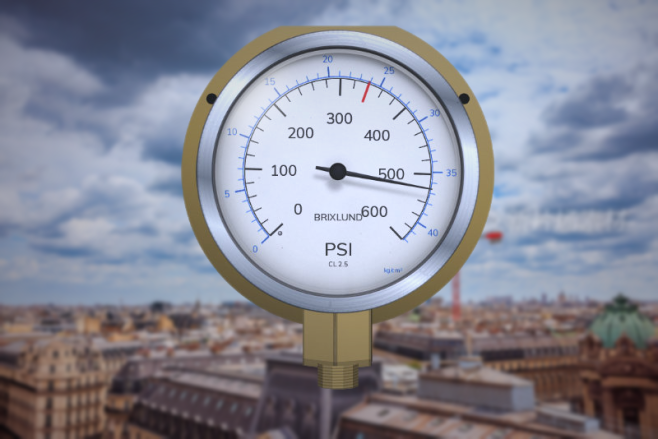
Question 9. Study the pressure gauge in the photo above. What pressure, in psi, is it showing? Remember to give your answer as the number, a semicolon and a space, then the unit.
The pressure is 520; psi
